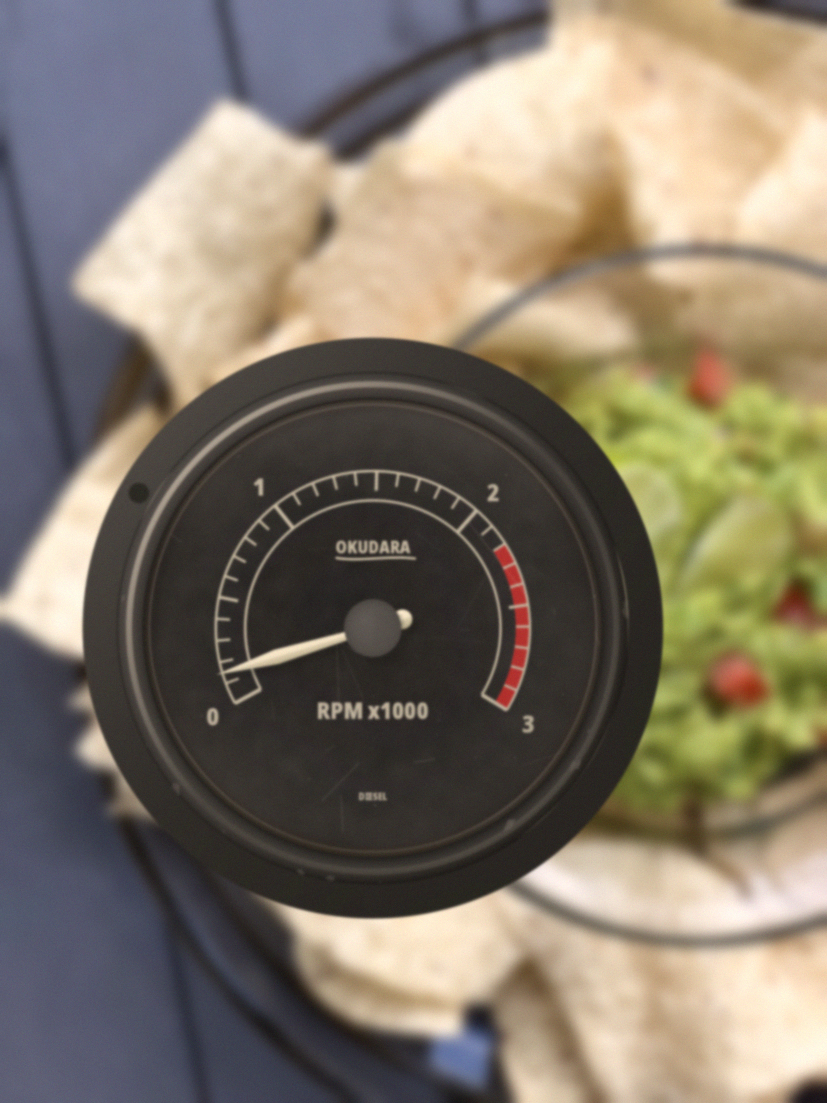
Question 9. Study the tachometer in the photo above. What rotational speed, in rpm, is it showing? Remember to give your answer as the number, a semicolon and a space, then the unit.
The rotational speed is 150; rpm
